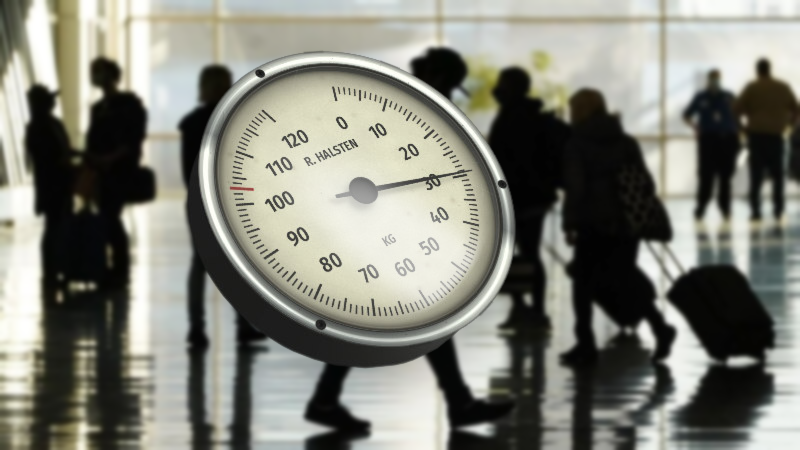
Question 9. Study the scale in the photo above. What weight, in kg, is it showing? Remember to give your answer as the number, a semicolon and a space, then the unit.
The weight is 30; kg
